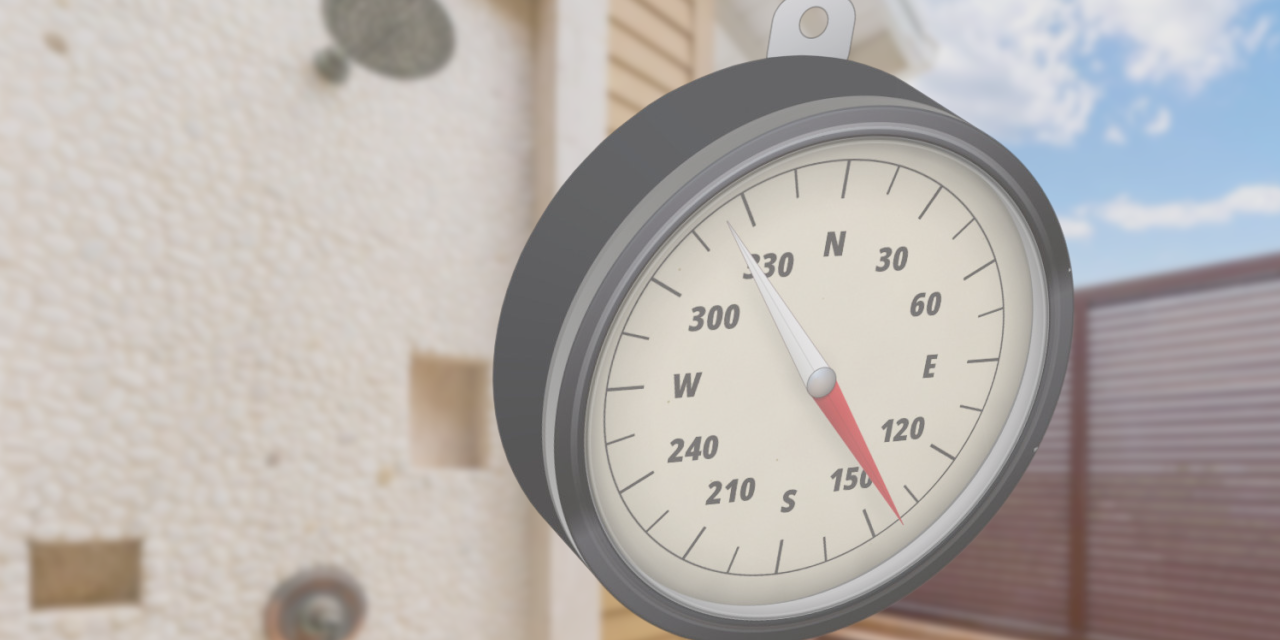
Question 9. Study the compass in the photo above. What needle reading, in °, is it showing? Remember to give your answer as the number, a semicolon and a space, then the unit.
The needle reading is 142.5; °
